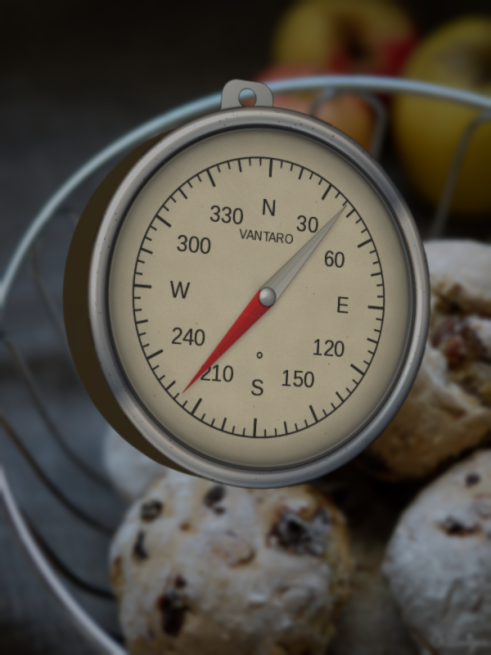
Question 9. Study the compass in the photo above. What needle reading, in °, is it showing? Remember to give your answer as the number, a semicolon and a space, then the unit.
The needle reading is 220; °
